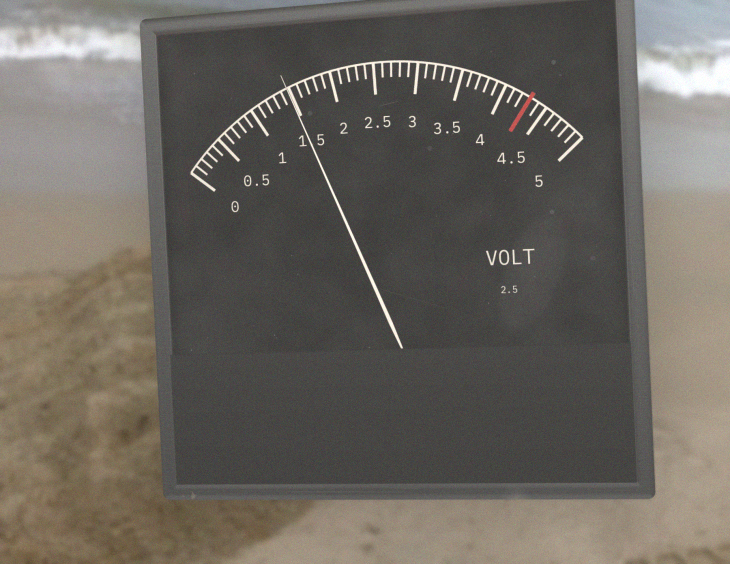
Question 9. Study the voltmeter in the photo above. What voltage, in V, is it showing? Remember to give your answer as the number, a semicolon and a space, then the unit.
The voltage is 1.5; V
